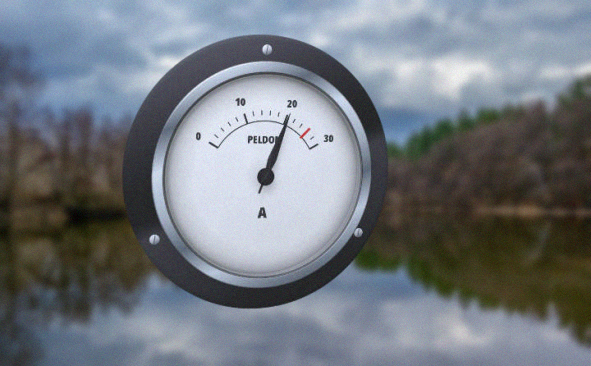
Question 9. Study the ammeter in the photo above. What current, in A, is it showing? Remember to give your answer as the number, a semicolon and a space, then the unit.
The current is 20; A
